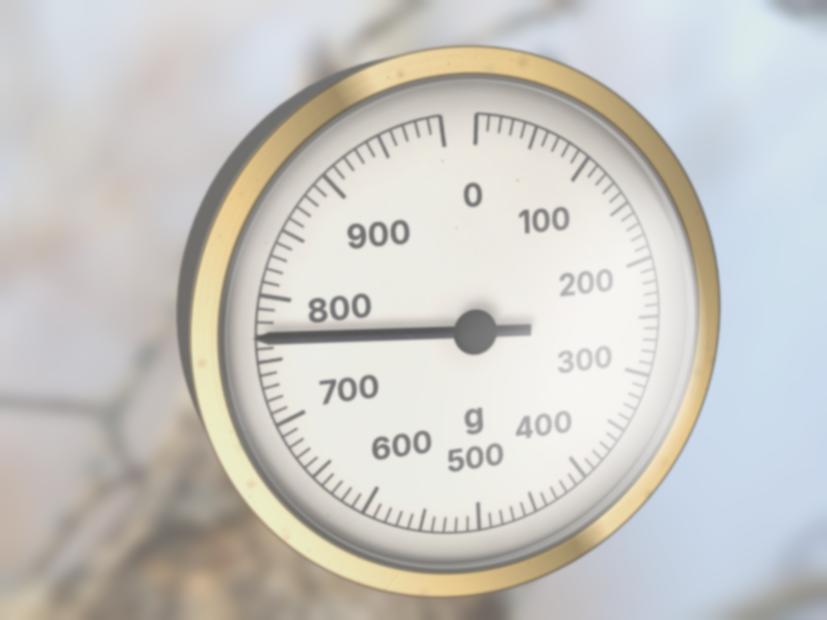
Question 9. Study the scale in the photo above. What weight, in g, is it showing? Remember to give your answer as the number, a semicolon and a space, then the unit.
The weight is 770; g
